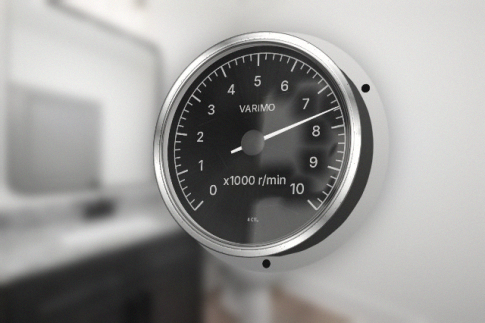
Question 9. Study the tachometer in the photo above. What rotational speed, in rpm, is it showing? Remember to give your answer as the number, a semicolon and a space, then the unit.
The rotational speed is 7600; rpm
